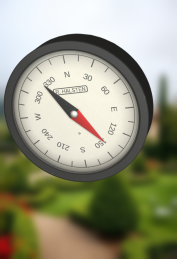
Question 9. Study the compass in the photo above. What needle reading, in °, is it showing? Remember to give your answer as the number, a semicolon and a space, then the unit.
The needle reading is 142.5; °
